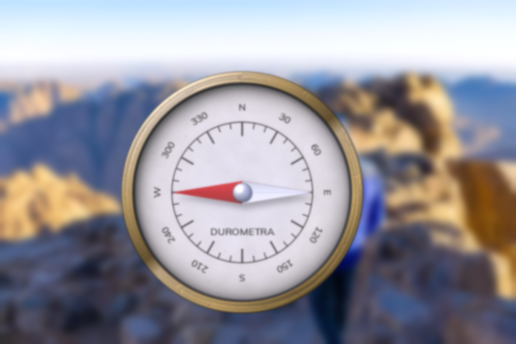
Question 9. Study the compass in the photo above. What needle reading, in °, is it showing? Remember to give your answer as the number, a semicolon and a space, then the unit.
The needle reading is 270; °
